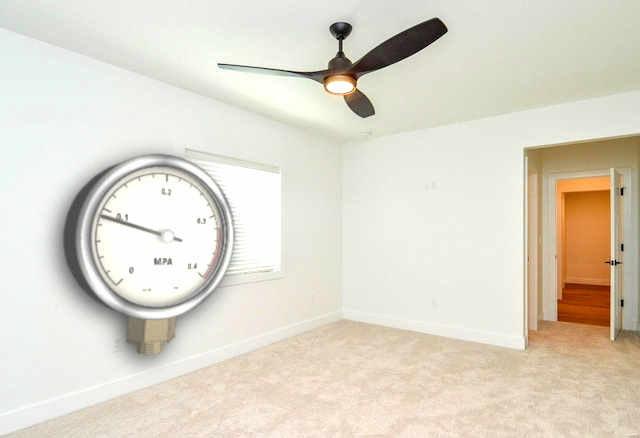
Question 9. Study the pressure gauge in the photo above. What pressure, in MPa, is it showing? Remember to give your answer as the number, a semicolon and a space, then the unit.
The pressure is 0.09; MPa
